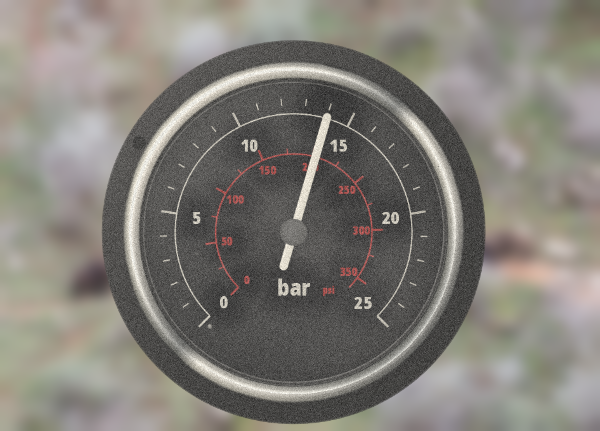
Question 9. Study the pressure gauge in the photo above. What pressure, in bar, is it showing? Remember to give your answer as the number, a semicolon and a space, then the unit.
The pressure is 14; bar
